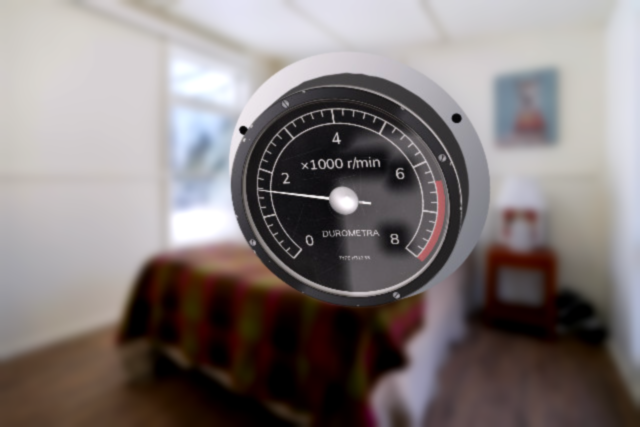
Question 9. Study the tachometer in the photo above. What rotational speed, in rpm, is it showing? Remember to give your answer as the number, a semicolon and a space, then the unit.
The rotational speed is 1600; rpm
